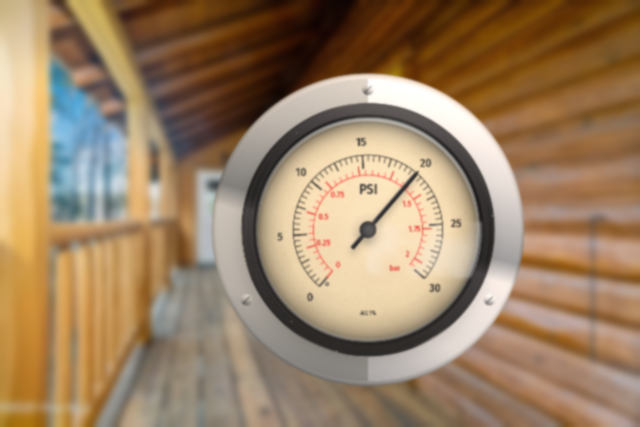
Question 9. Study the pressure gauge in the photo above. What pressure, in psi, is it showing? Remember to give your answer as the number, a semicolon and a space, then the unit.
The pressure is 20; psi
